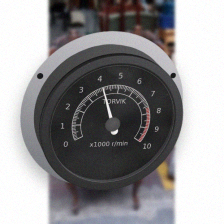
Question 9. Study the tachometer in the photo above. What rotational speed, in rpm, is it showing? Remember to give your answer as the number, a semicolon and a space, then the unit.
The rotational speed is 4000; rpm
